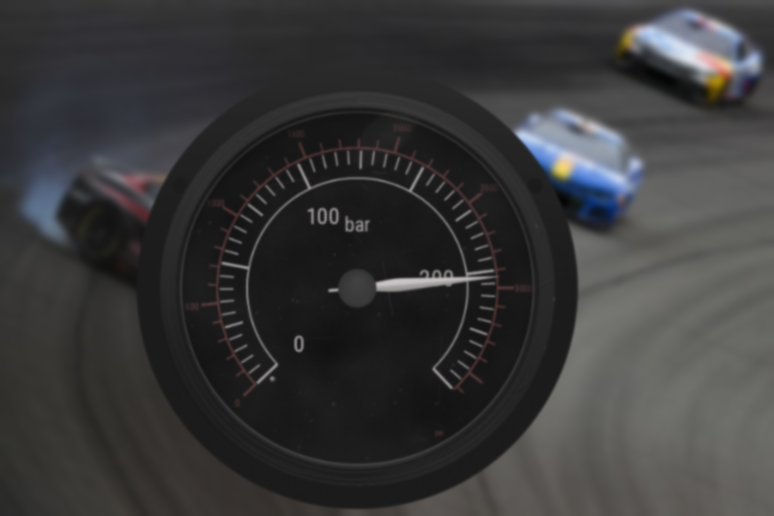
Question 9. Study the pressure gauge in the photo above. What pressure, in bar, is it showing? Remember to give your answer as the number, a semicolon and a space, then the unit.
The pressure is 202.5; bar
